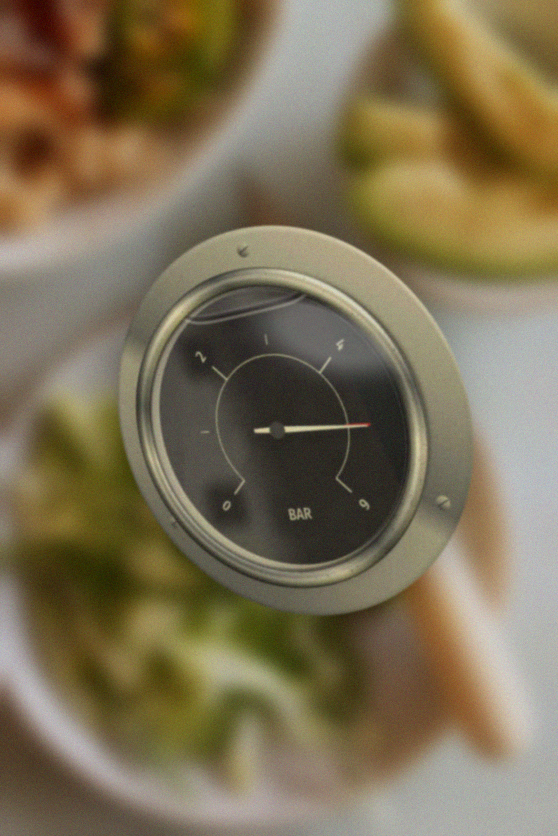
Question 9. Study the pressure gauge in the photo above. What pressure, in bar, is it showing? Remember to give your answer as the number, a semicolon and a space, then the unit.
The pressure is 5; bar
